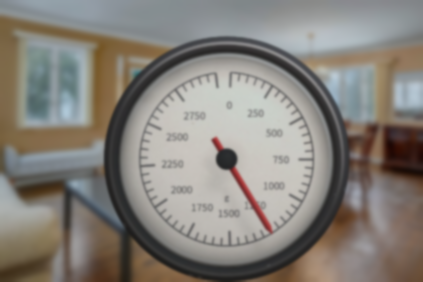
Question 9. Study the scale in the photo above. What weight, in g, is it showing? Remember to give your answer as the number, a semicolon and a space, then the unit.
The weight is 1250; g
